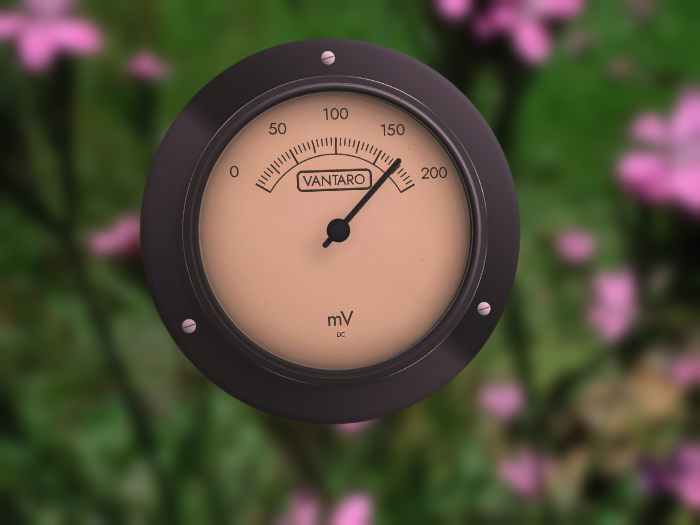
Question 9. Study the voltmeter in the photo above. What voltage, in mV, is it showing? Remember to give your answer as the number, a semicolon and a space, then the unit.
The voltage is 170; mV
